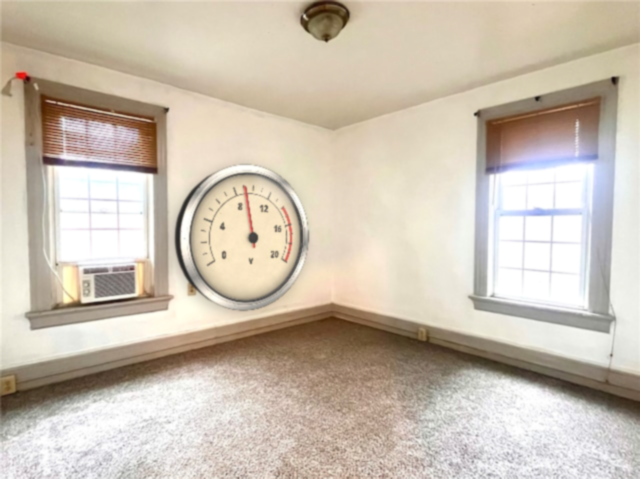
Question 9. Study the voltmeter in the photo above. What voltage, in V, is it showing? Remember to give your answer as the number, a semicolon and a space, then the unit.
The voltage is 9; V
